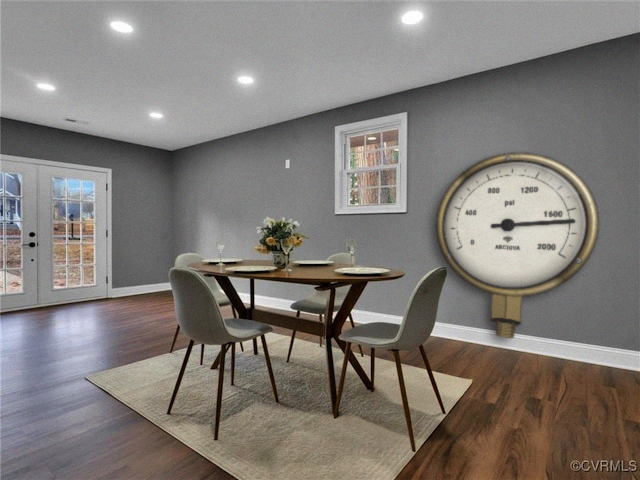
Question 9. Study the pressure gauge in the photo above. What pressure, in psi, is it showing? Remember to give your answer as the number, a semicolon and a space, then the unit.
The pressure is 1700; psi
